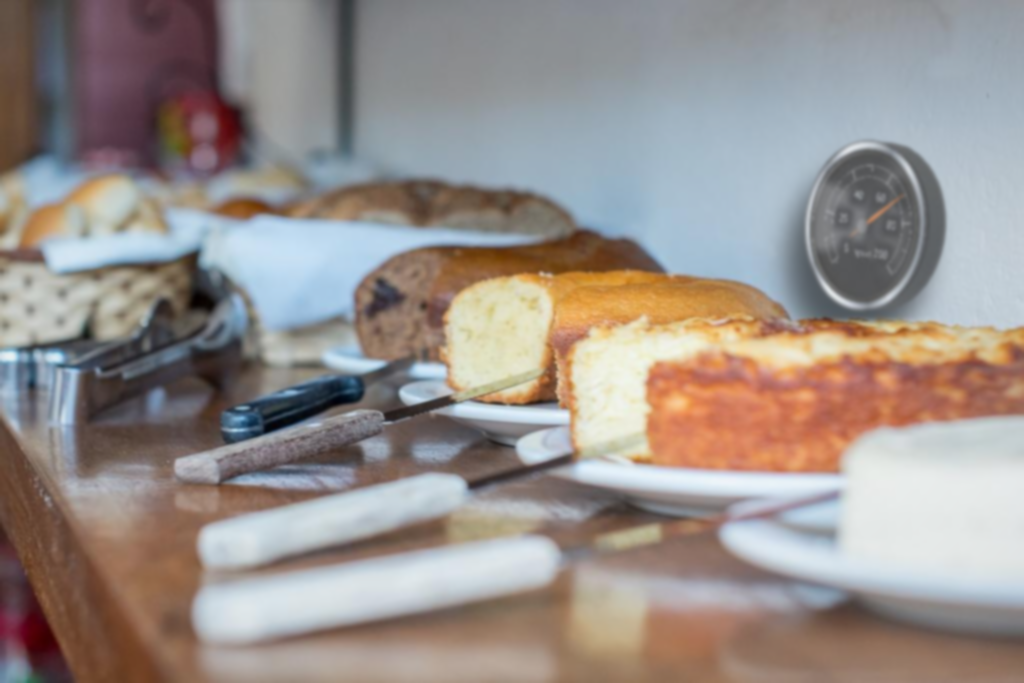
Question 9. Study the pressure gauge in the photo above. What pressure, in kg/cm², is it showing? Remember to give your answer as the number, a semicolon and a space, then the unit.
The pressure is 70; kg/cm²
